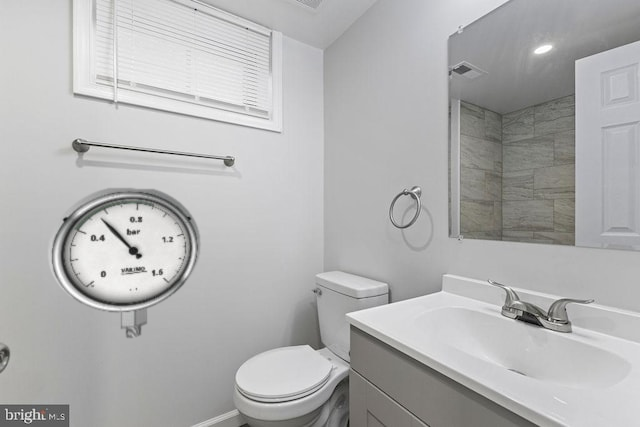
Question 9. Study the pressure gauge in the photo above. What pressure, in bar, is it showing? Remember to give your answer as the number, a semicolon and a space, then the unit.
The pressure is 0.55; bar
